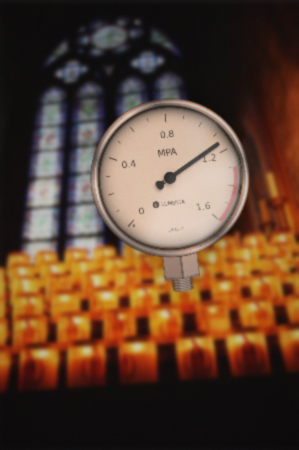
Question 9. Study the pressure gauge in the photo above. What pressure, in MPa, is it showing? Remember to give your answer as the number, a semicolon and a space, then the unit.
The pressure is 1.15; MPa
